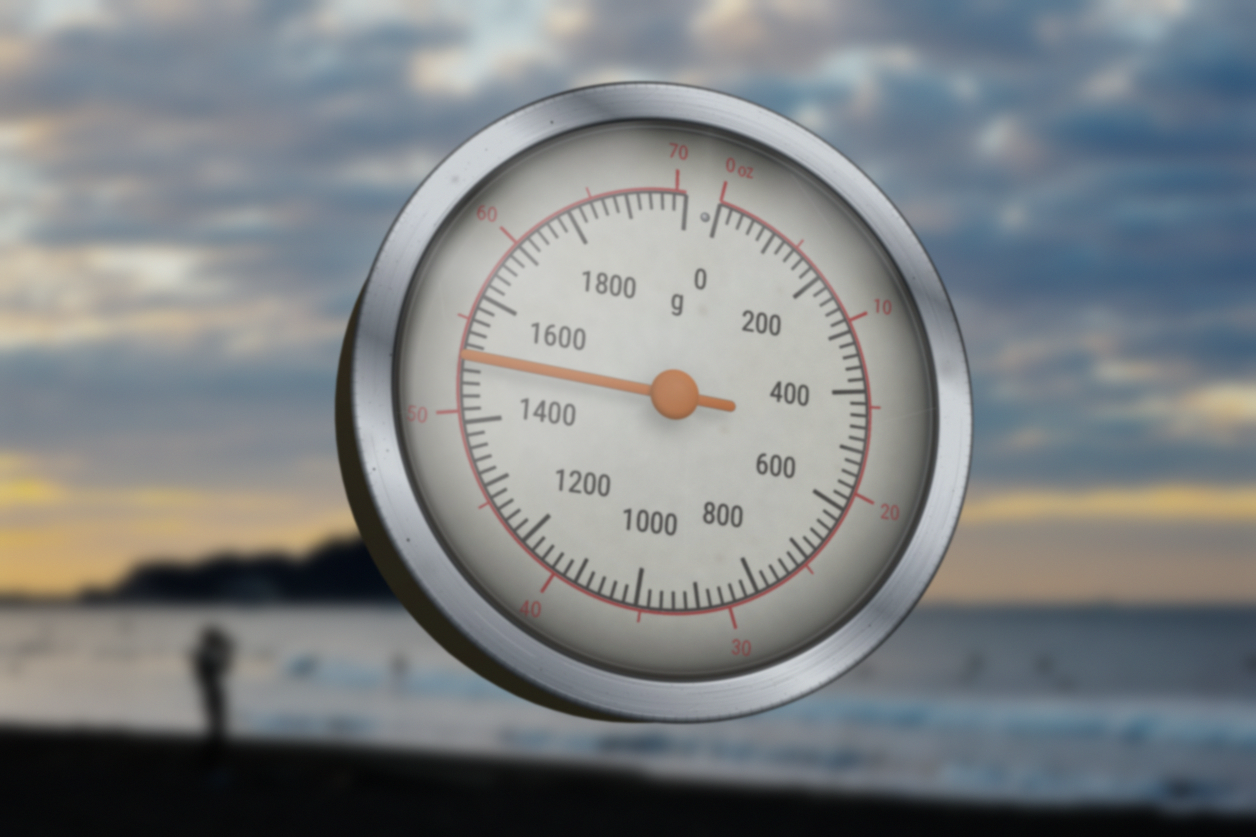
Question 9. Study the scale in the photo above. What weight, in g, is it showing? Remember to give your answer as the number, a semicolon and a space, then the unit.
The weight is 1500; g
